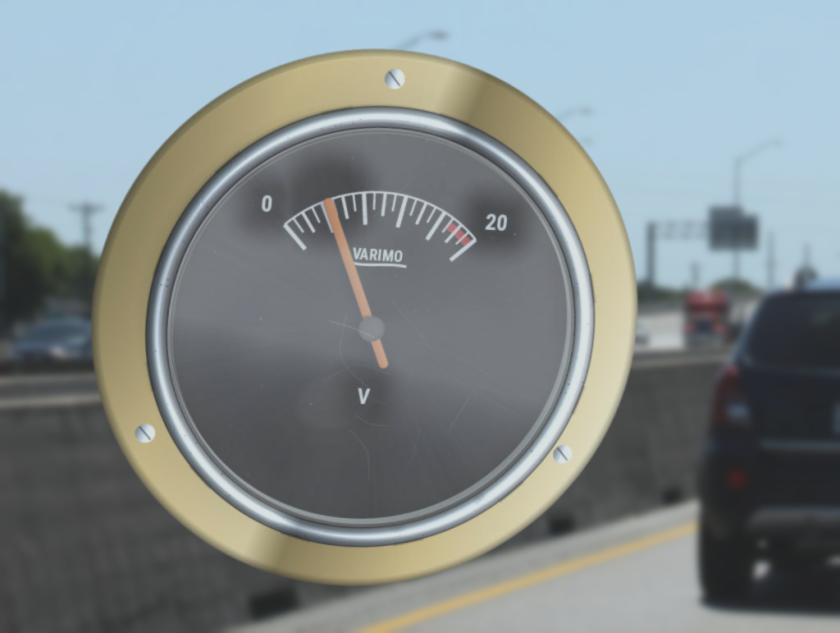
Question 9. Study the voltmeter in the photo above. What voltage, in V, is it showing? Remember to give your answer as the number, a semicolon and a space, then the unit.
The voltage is 4.5; V
